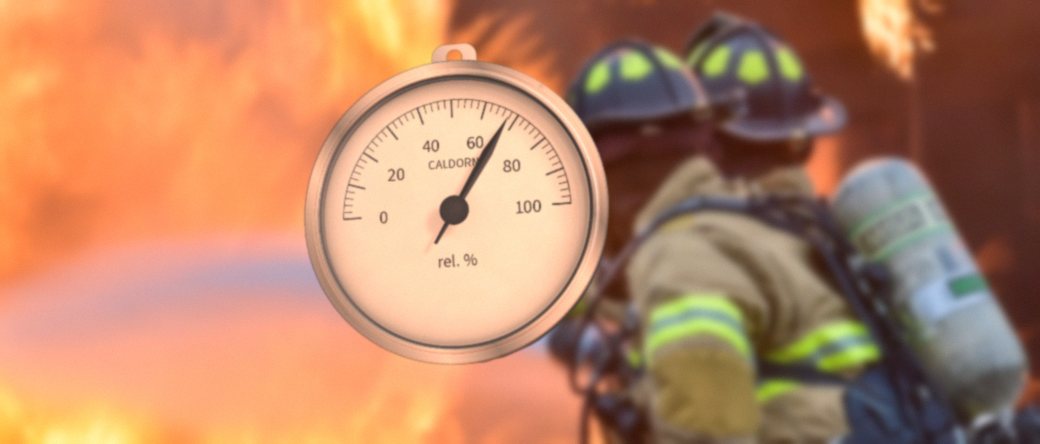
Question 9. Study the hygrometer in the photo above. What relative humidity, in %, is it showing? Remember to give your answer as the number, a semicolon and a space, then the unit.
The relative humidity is 68; %
